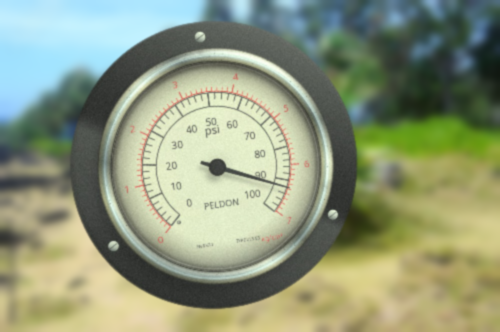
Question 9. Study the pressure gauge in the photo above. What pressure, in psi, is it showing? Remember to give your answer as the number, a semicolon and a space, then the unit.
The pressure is 92; psi
